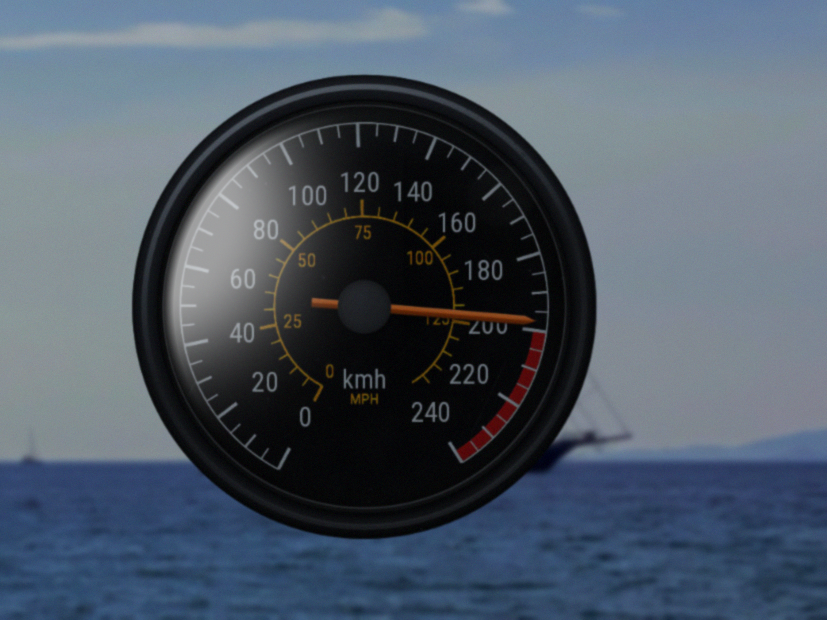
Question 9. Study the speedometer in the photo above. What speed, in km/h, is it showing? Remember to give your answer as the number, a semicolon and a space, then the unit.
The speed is 197.5; km/h
